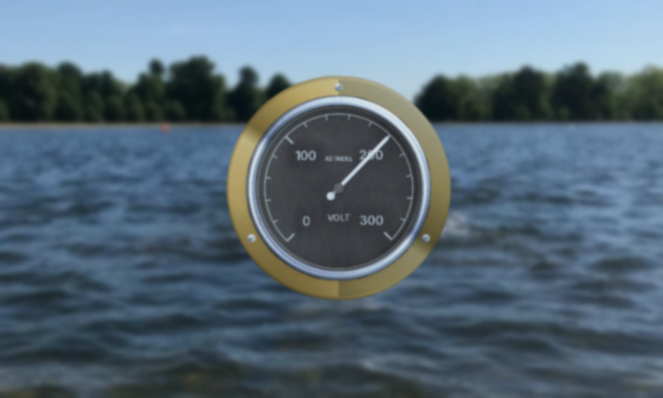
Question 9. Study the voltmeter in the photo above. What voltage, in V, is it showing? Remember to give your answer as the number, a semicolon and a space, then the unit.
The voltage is 200; V
